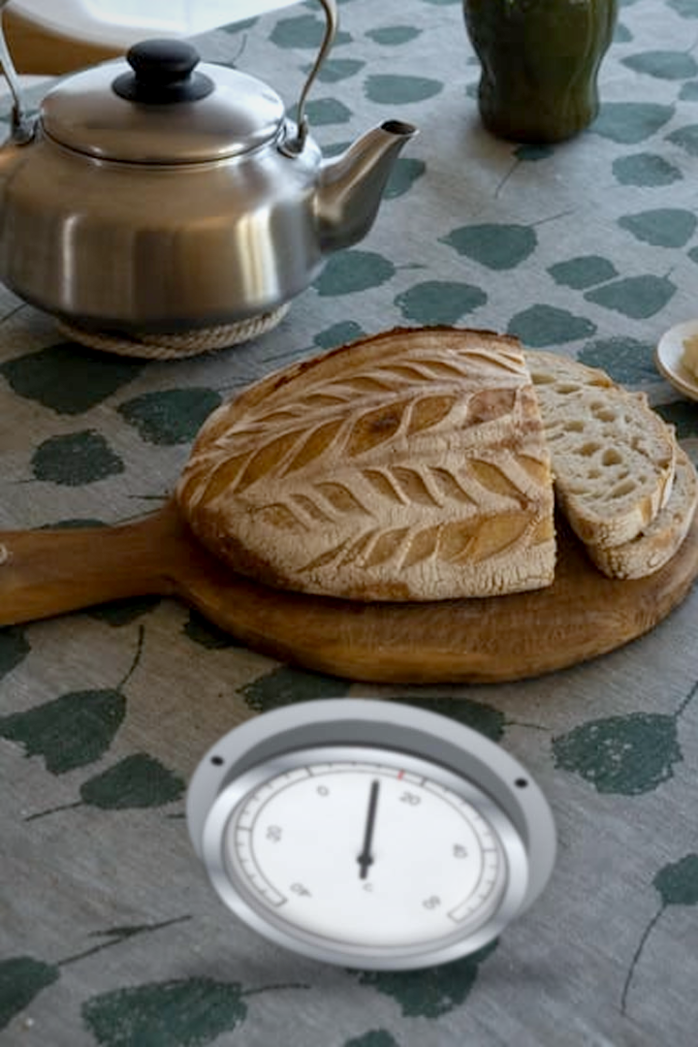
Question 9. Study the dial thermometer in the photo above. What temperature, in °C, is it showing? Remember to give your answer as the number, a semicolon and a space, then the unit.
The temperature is 12; °C
